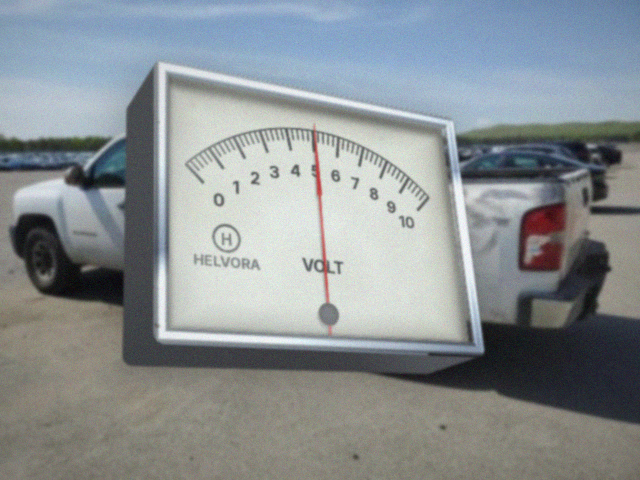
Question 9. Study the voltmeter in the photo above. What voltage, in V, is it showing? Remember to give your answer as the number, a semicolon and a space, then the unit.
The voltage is 5; V
